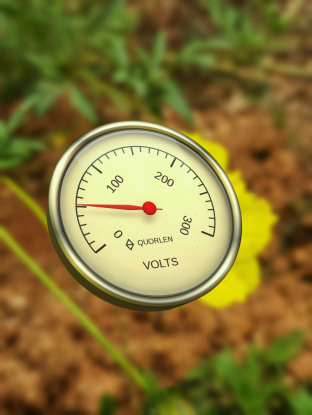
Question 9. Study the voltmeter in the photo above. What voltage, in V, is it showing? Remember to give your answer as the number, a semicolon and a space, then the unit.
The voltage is 50; V
